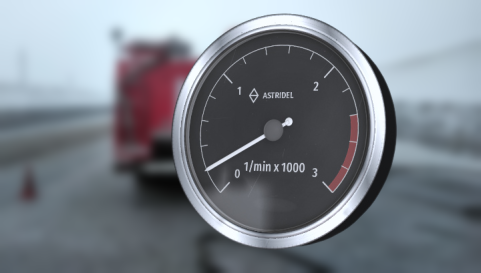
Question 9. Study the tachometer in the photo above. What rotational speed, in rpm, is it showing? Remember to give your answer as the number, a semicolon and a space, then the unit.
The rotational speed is 200; rpm
